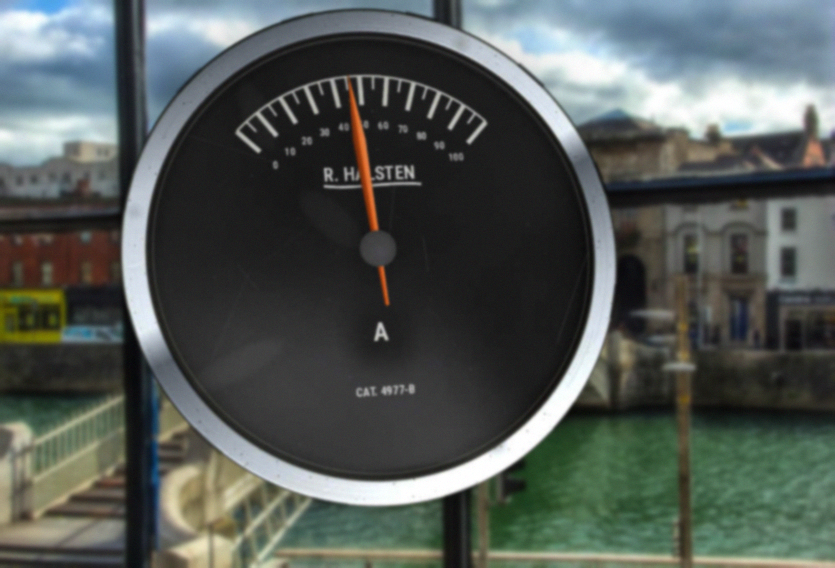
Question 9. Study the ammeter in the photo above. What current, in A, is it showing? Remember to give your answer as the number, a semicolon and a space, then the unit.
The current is 45; A
